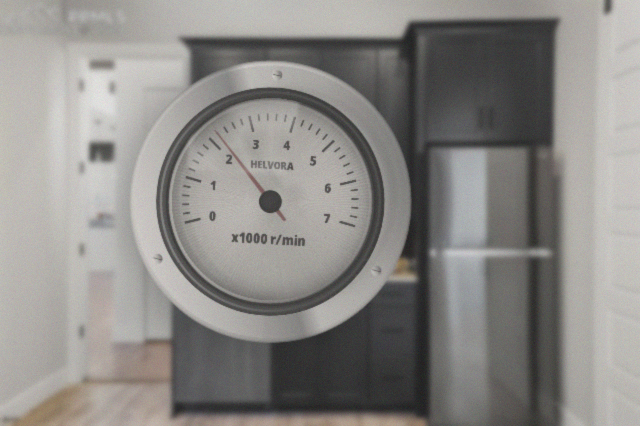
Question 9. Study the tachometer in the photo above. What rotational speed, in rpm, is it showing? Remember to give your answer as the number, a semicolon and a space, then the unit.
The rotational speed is 2200; rpm
